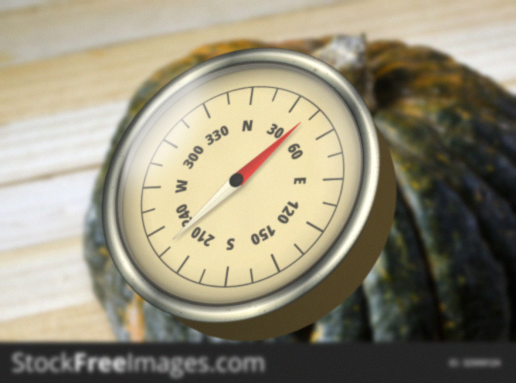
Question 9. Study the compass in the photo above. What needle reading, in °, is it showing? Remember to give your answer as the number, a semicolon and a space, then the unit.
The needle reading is 45; °
